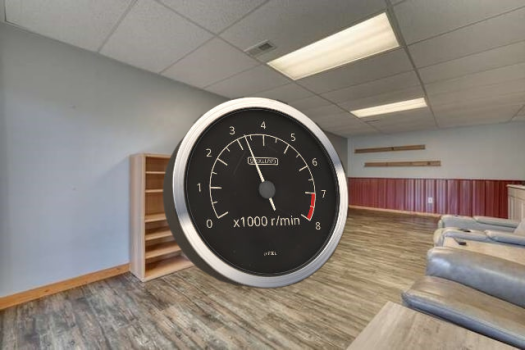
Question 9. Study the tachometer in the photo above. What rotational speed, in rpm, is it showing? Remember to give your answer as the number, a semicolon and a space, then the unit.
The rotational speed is 3250; rpm
